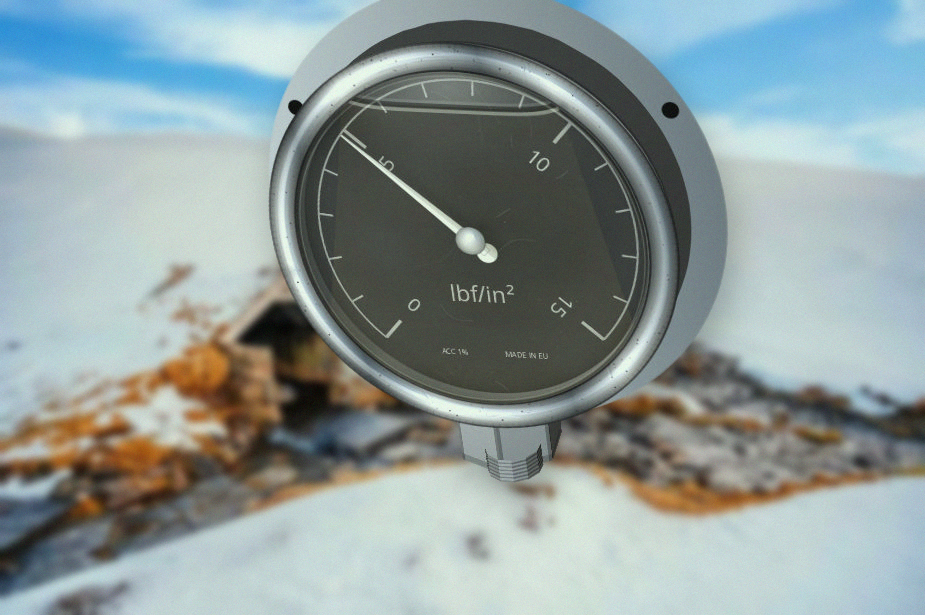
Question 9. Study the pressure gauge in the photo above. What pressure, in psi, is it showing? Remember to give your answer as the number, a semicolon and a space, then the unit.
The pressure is 5; psi
